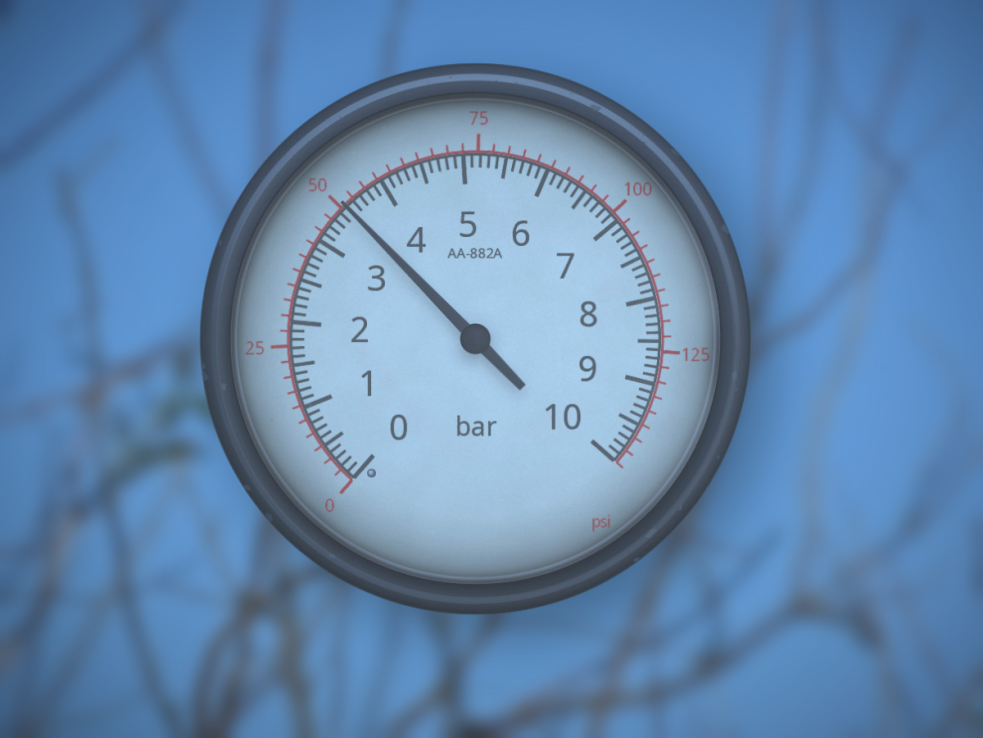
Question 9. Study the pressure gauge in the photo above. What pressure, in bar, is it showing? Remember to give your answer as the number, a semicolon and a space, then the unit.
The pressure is 3.5; bar
